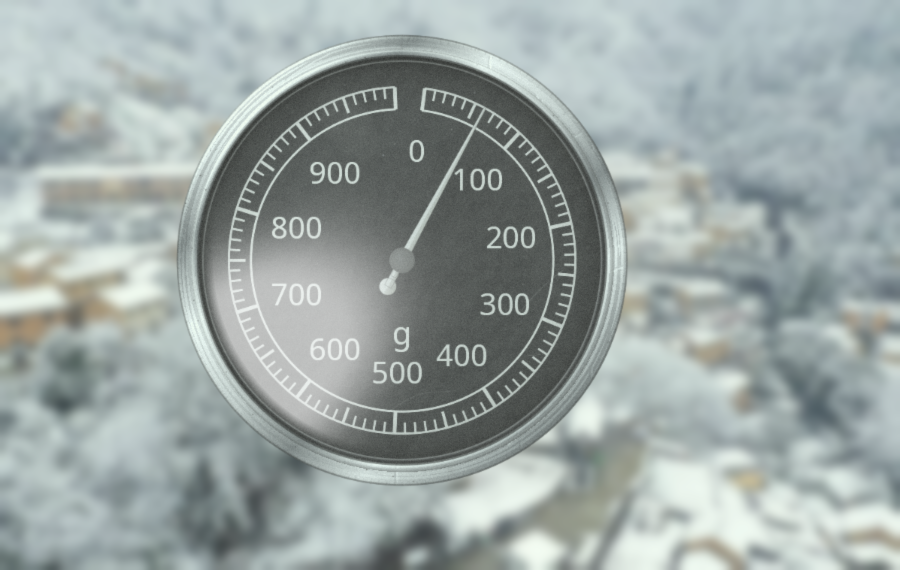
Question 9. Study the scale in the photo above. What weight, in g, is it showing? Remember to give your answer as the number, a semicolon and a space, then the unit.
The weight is 60; g
